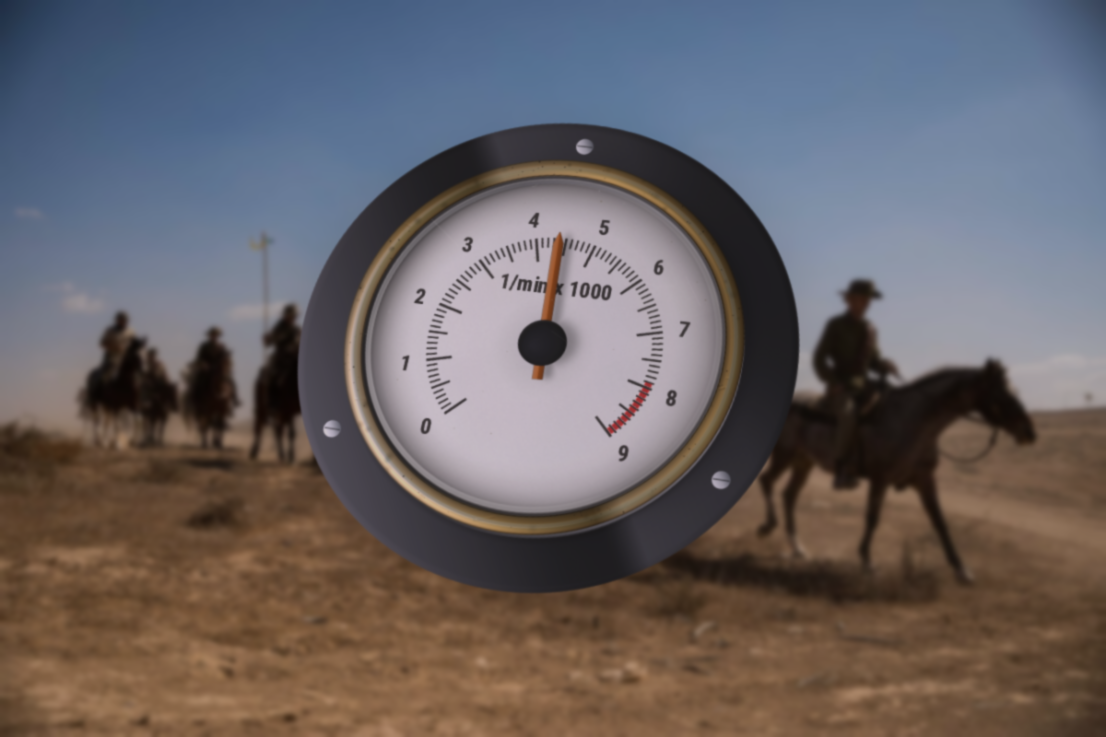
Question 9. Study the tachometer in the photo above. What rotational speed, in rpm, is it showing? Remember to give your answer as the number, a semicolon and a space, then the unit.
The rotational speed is 4400; rpm
